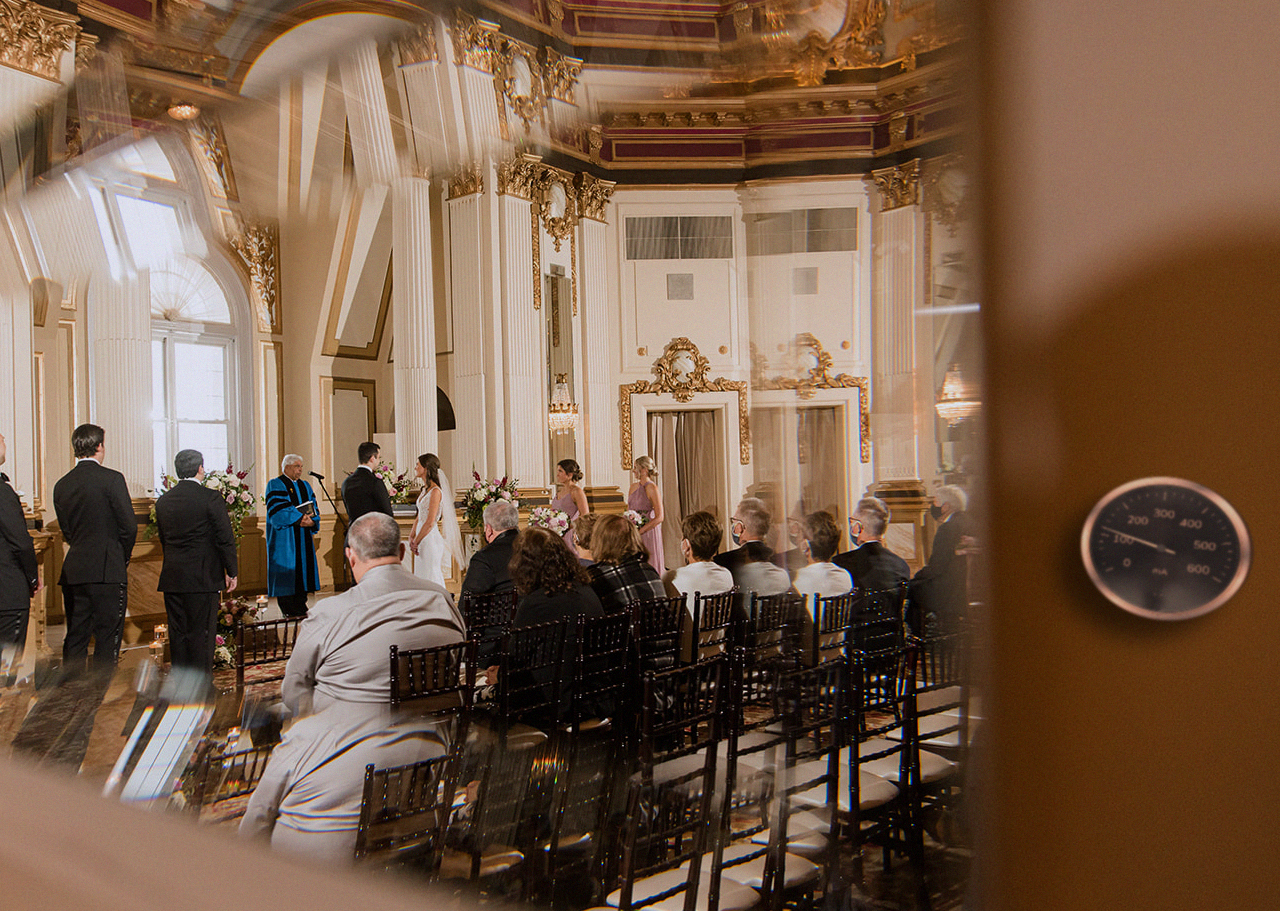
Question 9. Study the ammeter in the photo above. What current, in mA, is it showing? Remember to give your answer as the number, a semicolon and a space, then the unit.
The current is 120; mA
